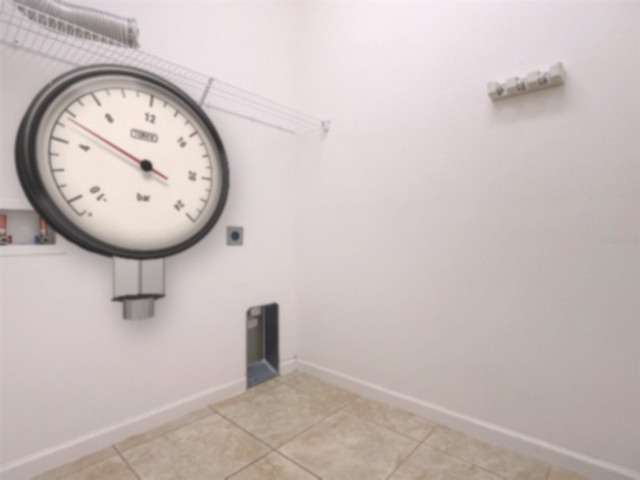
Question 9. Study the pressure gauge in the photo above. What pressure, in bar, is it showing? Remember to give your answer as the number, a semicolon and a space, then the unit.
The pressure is 5.5; bar
